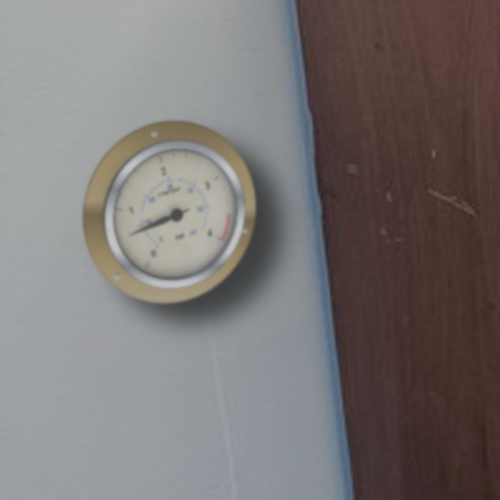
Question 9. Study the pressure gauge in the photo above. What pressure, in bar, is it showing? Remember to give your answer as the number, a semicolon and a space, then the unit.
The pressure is 0.6; bar
